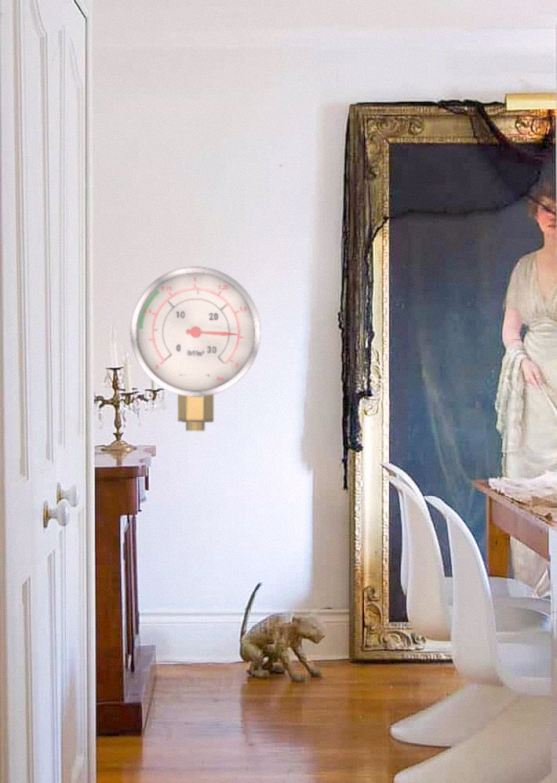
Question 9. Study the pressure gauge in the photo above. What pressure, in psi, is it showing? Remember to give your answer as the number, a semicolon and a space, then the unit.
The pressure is 25; psi
